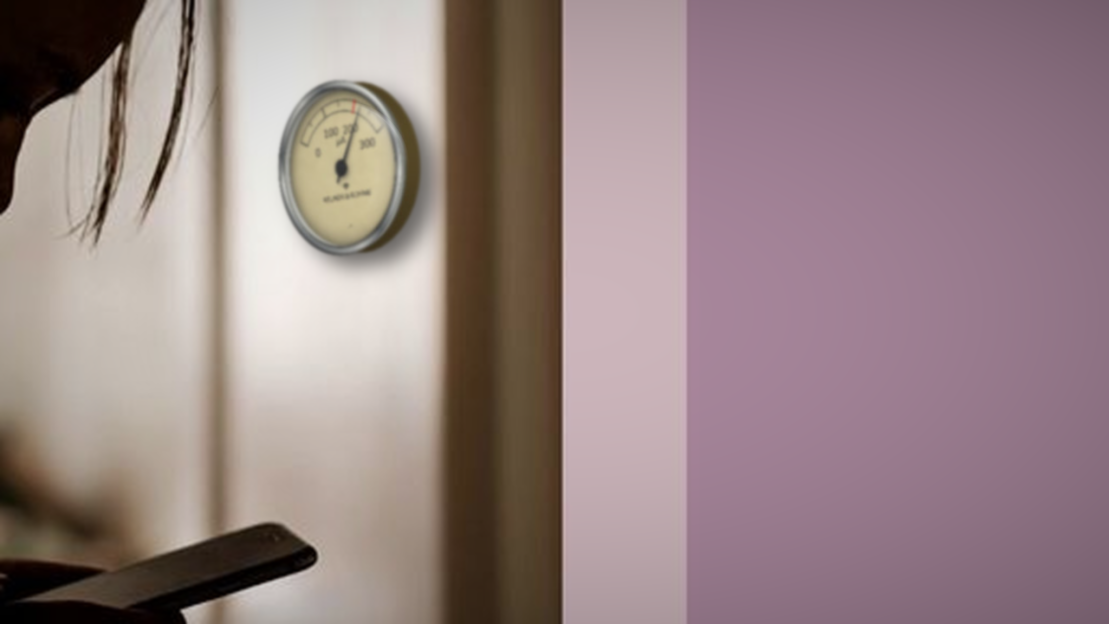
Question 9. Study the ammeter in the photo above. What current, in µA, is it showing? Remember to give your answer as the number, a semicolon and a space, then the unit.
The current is 225; µA
